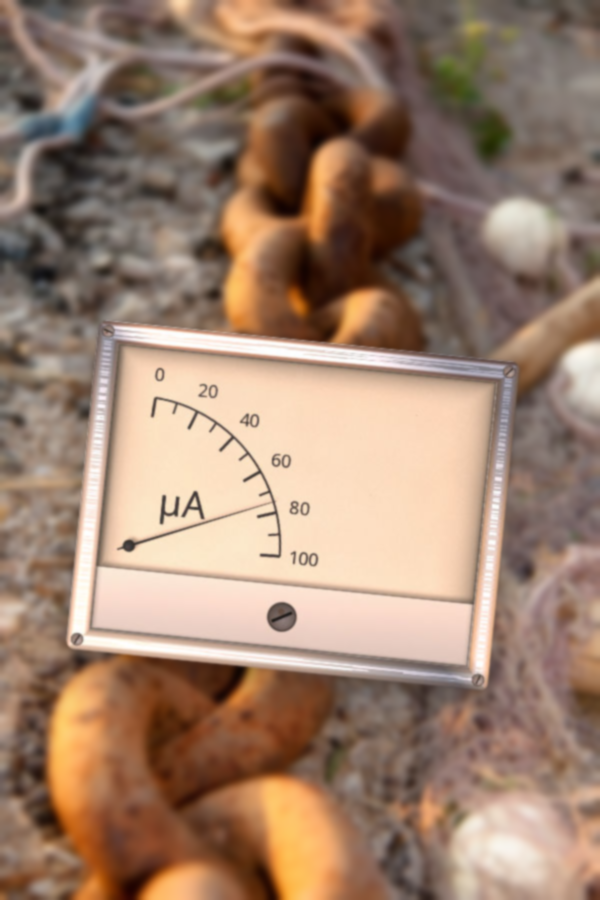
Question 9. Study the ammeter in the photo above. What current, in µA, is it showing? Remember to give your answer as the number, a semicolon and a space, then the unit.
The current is 75; µA
